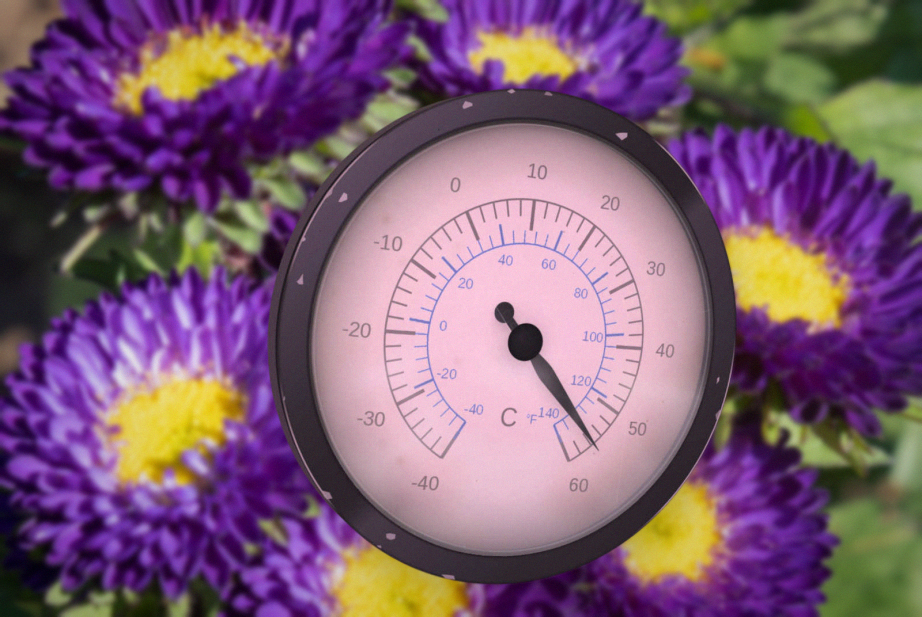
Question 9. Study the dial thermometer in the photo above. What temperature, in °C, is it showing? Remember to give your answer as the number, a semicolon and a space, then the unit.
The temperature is 56; °C
